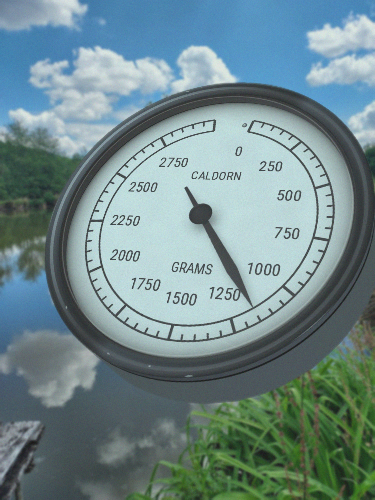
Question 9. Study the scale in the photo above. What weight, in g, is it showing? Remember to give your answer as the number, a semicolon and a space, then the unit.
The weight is 1150; g
